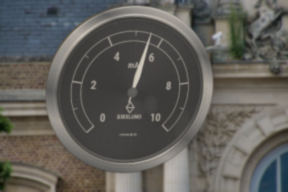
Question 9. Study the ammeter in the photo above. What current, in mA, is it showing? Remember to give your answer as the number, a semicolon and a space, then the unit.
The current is 5.5; mA
